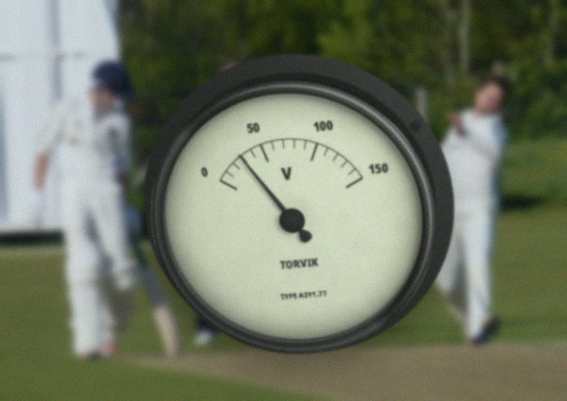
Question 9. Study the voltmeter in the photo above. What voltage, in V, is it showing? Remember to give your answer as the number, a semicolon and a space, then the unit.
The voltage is 30; V
